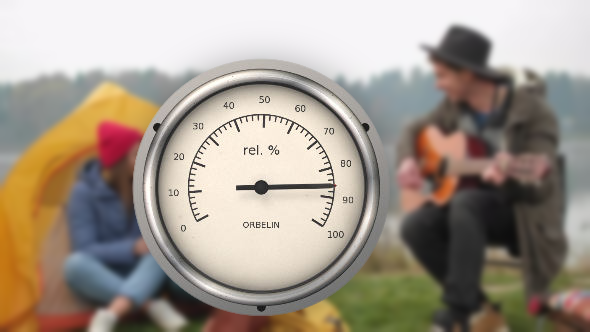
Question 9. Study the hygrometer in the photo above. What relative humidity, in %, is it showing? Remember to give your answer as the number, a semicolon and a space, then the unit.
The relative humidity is 86; %
